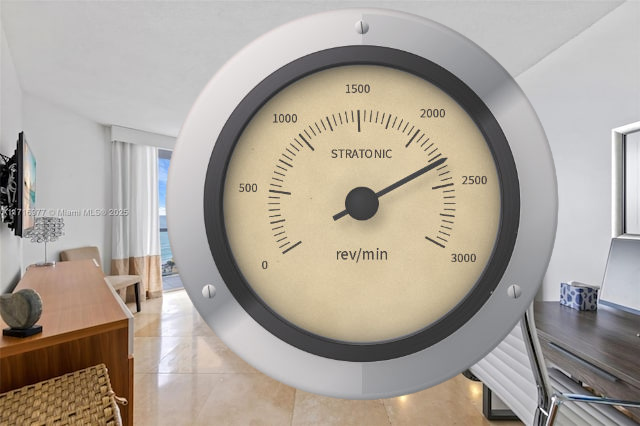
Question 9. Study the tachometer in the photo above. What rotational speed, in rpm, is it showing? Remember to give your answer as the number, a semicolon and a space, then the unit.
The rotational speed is 2300; rpm
